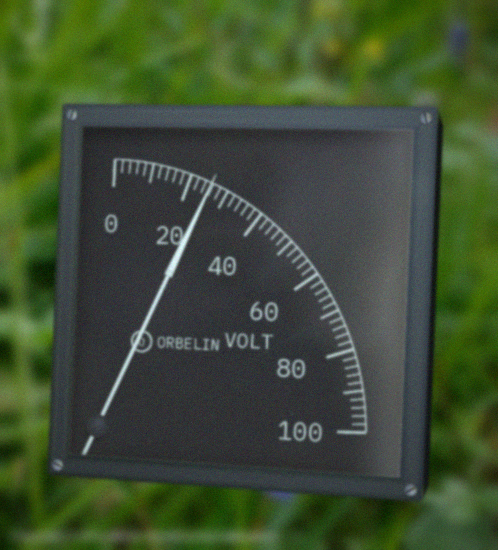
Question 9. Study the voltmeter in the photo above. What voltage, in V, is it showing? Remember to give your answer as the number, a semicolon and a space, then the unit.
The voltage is 26; V
